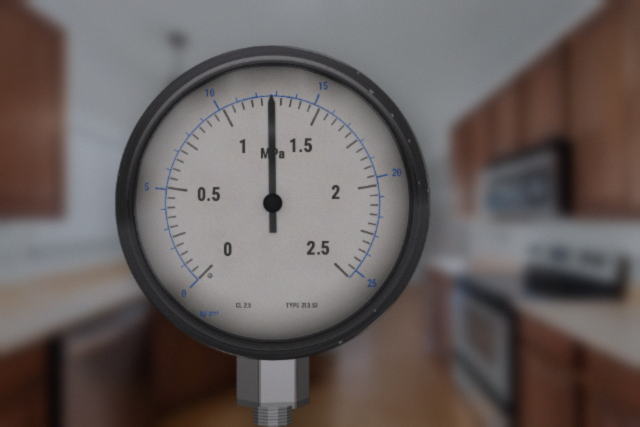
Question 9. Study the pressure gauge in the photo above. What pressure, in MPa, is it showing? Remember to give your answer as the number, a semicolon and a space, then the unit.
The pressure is 1.25; MPa
